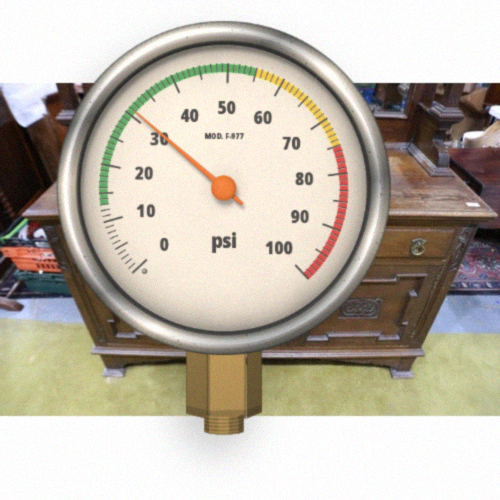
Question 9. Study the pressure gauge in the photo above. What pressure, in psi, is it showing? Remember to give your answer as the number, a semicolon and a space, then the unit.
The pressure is 31; psi
